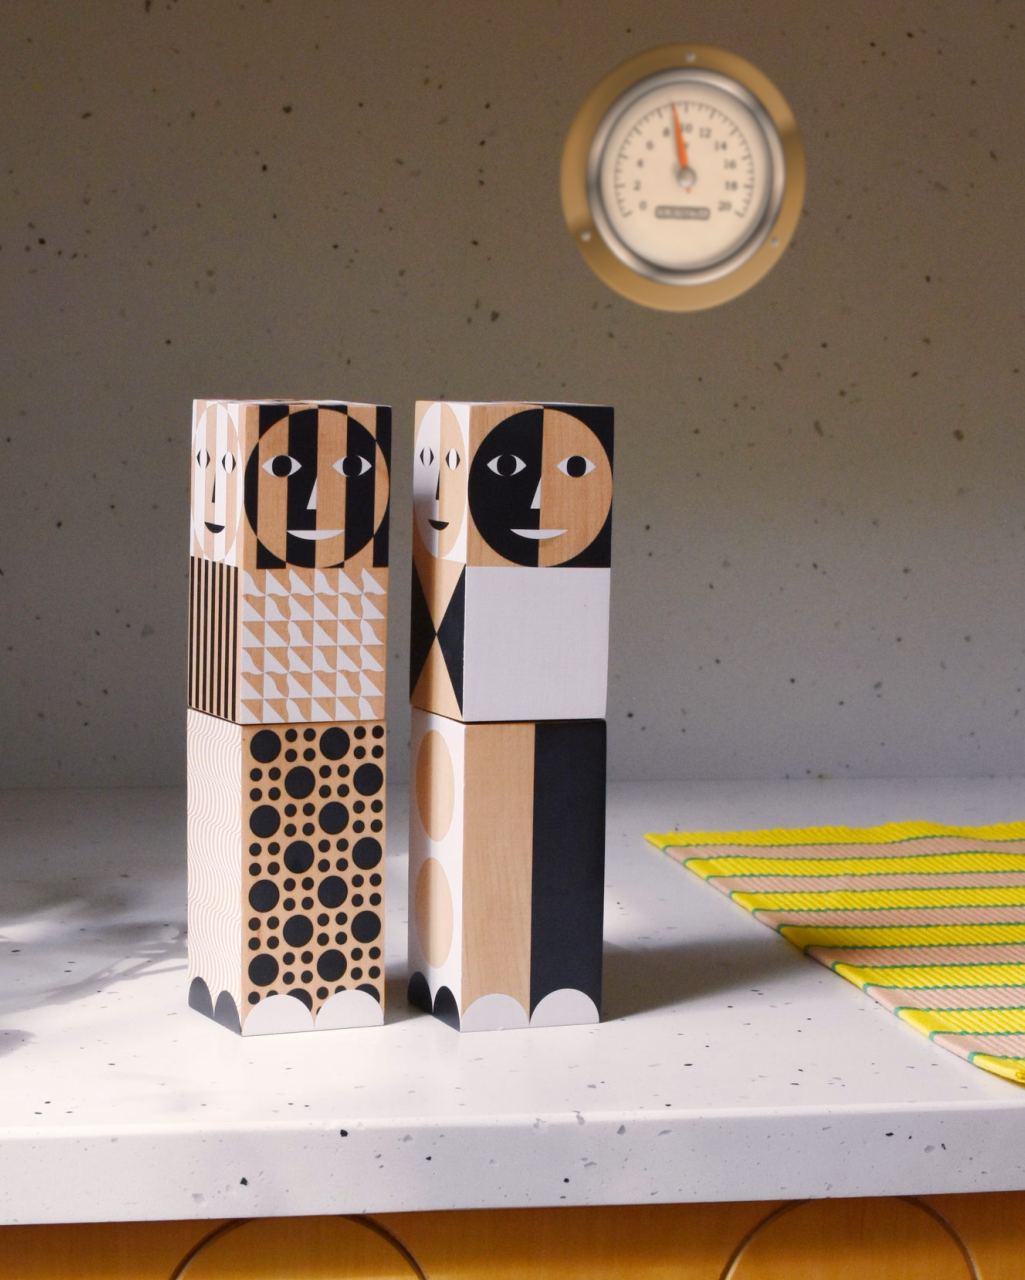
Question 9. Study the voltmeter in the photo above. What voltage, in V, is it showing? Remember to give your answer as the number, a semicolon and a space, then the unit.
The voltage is 9; V
